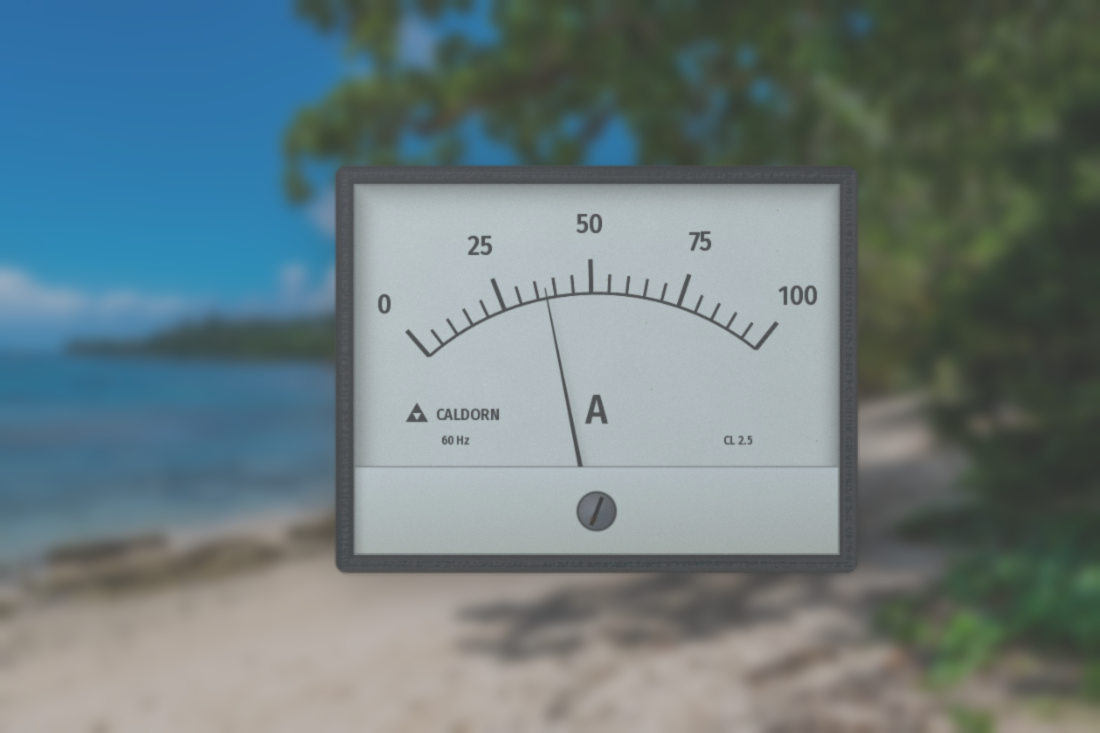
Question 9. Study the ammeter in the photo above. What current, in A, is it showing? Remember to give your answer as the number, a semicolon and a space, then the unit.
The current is 37.5; A
